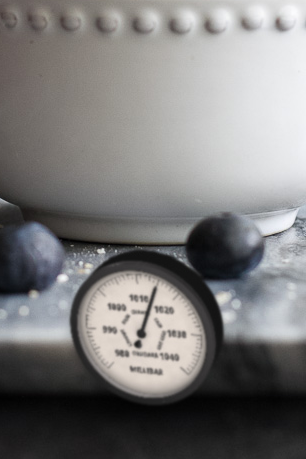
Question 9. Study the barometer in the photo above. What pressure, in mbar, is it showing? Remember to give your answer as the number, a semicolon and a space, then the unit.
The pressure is 1015; mbar
